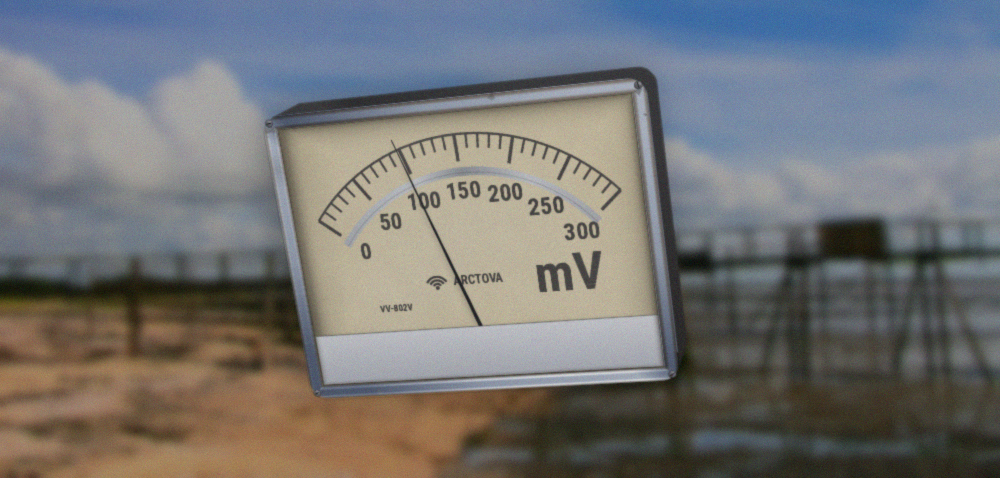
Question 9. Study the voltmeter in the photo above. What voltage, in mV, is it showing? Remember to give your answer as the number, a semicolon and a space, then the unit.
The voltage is 100; mV
